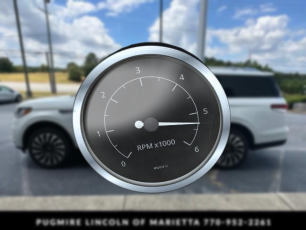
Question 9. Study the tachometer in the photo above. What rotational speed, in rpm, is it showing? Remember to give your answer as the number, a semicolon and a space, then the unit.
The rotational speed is 5250; rpm
